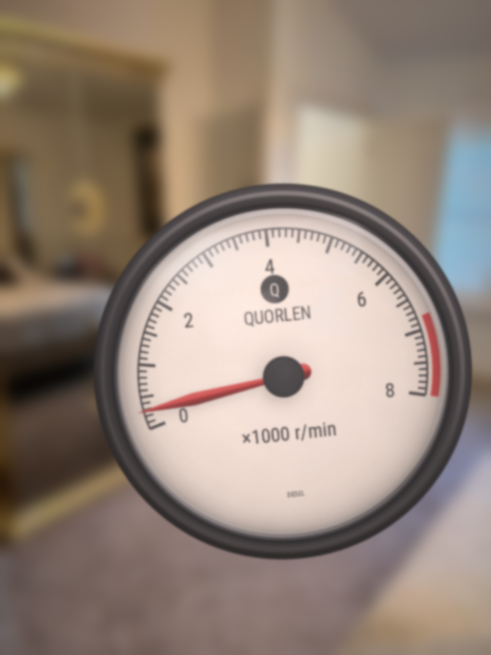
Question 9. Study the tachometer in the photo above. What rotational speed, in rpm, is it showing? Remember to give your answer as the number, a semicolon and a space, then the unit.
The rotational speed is 300; rpm
